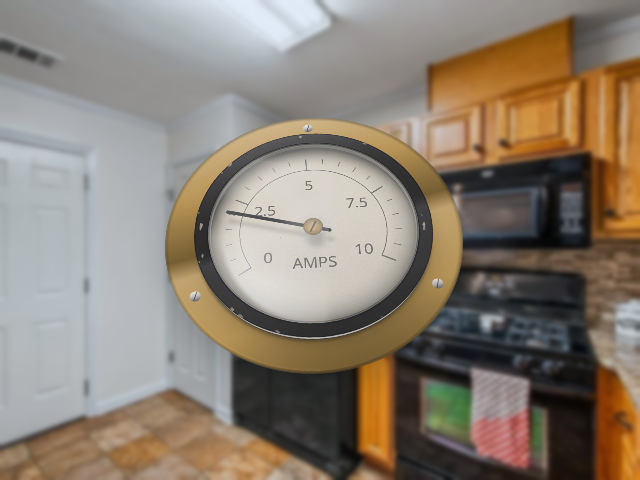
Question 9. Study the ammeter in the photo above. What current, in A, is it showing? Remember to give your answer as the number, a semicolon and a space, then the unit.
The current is 2; A
